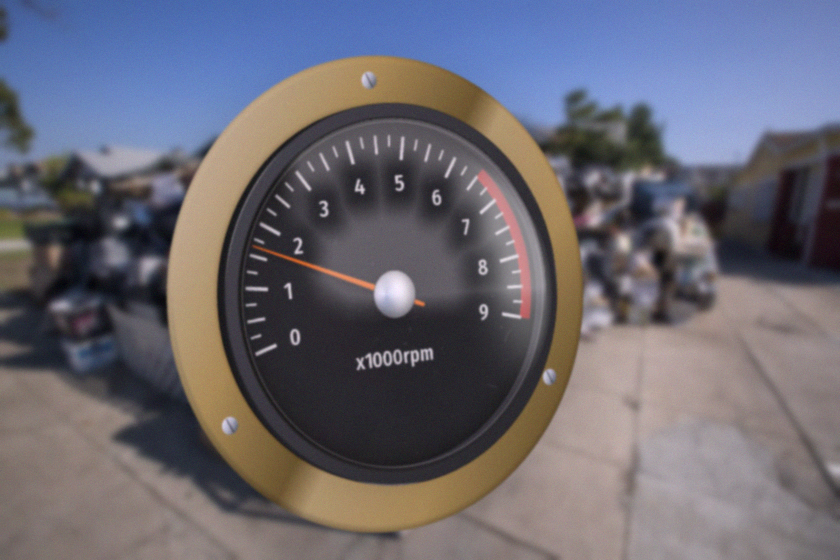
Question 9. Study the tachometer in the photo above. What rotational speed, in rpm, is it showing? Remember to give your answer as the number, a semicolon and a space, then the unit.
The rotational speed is 1625; rpm
